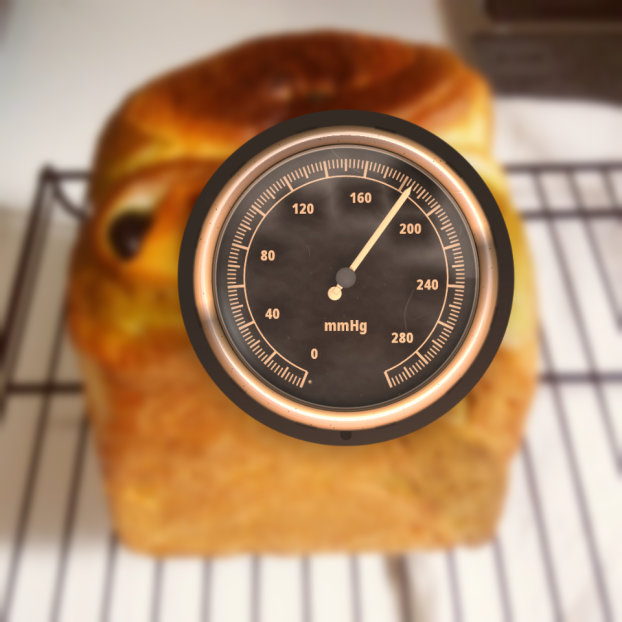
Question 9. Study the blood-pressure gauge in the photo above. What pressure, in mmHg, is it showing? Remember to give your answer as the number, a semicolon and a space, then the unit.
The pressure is 184; mmHg
